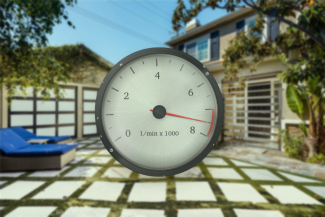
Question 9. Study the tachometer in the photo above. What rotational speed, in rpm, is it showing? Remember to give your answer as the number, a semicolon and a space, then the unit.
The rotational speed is 7500; rpm
